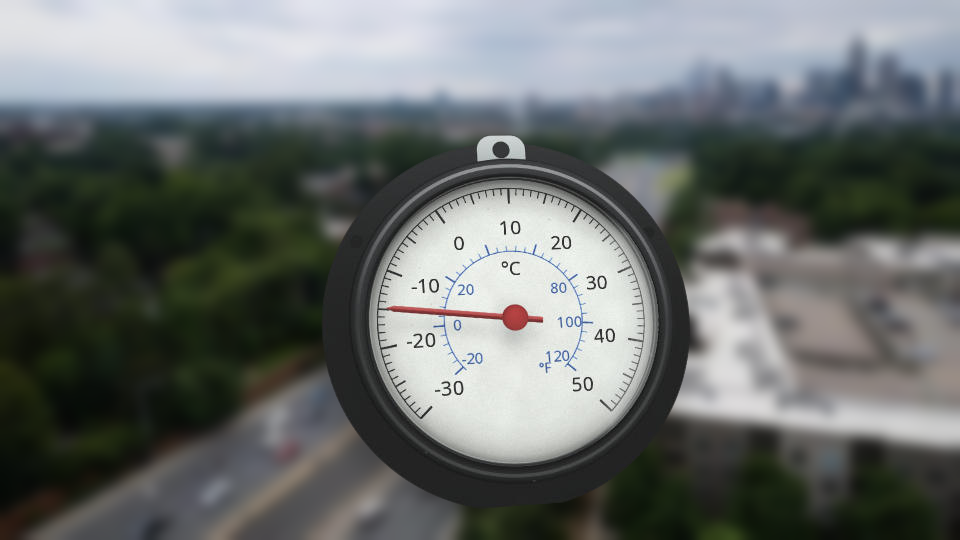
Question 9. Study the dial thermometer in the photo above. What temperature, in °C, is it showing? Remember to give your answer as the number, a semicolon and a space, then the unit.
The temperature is -15; °C
